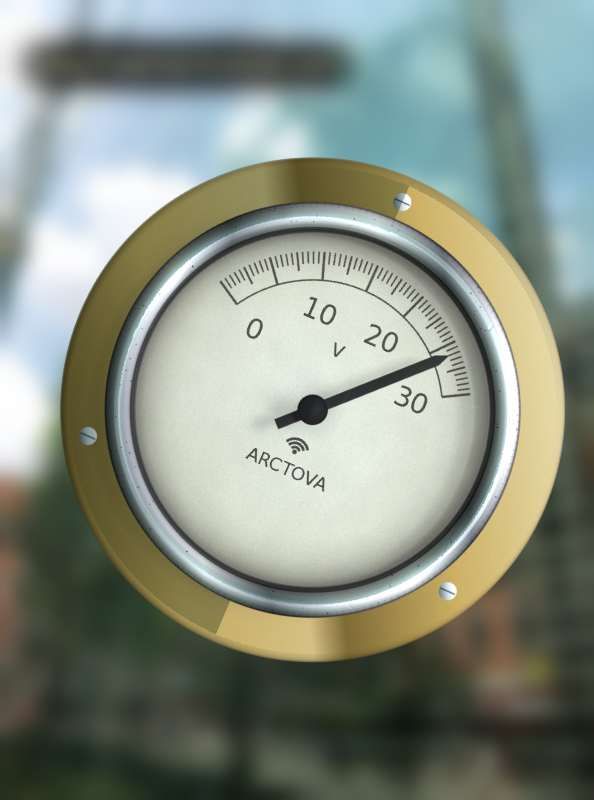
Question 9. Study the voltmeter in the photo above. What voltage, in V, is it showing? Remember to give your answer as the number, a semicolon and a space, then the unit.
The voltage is 26; V
